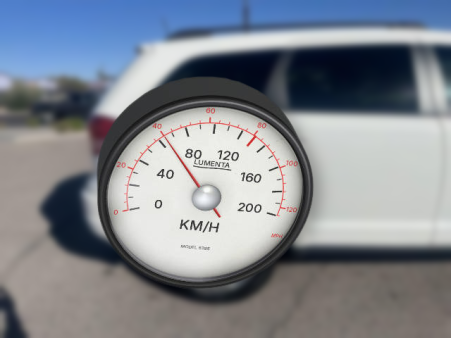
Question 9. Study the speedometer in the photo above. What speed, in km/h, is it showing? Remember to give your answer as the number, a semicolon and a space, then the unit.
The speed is 65; km/h
